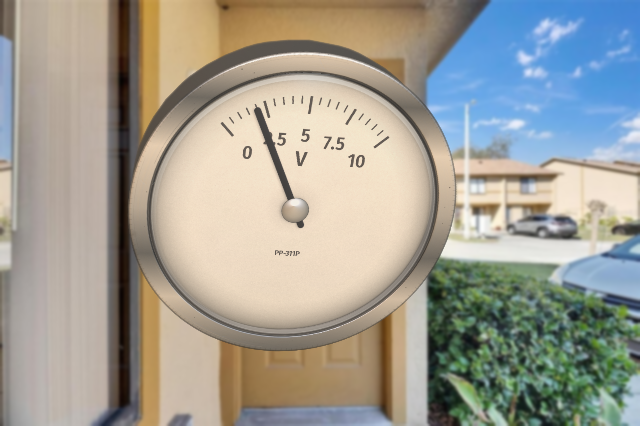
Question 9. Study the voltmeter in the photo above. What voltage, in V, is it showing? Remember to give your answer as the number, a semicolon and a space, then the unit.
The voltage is 2; V
